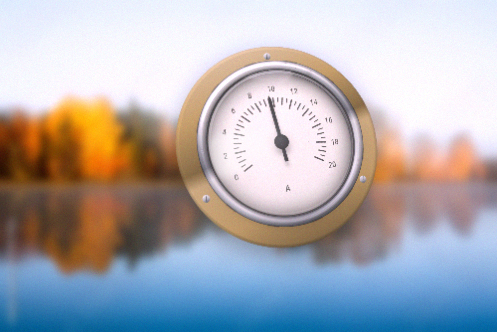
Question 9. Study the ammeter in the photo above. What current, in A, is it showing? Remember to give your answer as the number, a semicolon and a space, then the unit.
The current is 9.5; A
